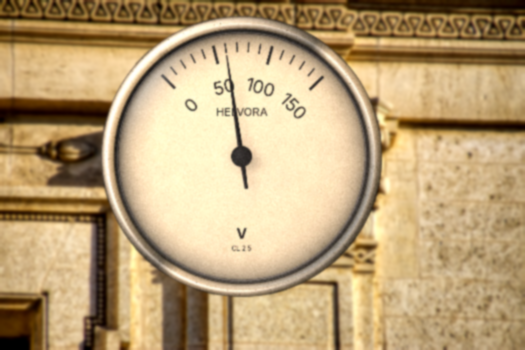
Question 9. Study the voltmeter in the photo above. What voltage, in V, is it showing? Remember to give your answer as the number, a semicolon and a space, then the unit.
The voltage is 60; V
